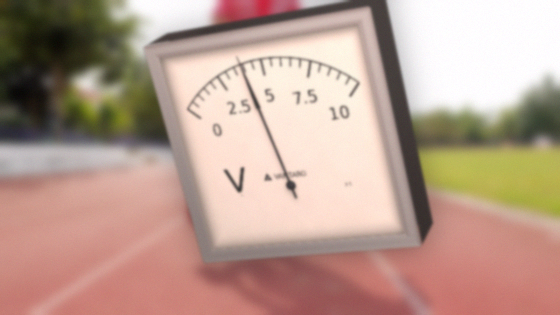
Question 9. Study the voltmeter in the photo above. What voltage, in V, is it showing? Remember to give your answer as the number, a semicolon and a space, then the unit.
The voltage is 4; V
